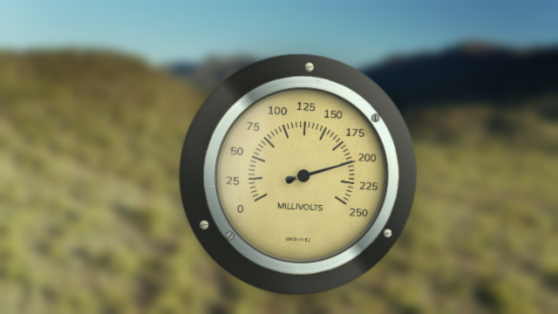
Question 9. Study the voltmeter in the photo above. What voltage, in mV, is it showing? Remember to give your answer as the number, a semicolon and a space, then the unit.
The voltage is 200; mV
